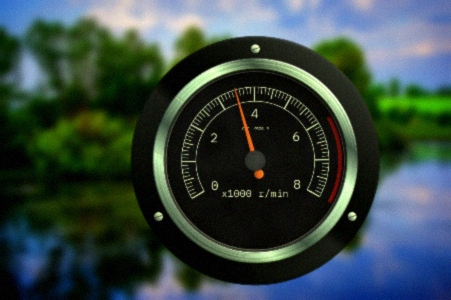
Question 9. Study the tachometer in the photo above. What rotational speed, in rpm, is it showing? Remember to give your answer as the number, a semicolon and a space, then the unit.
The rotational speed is 3500; rpm
